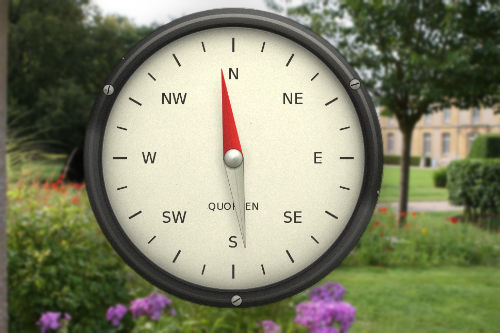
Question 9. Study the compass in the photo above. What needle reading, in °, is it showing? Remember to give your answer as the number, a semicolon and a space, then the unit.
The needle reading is 352.5; °
